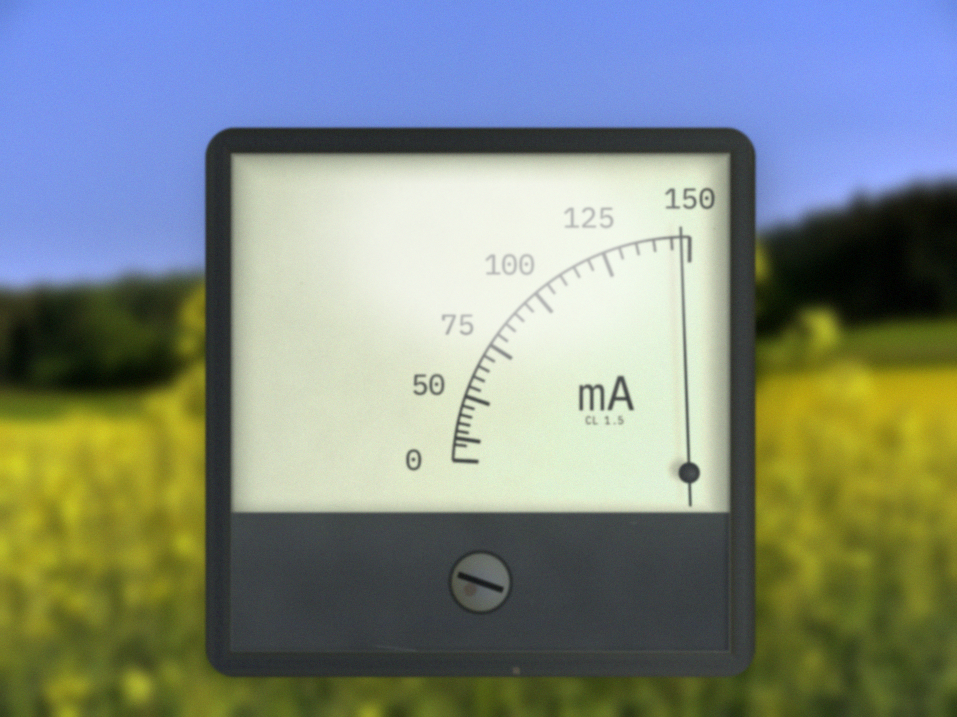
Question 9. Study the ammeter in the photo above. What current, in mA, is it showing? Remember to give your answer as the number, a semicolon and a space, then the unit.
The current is 147.5; mA
